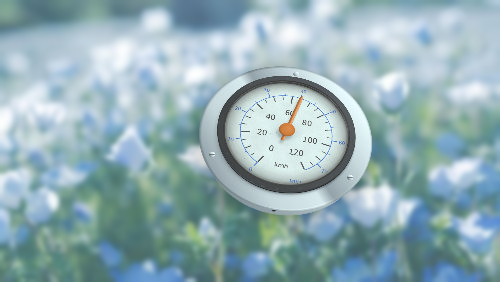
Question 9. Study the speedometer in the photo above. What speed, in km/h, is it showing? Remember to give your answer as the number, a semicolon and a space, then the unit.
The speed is 65; km/h
